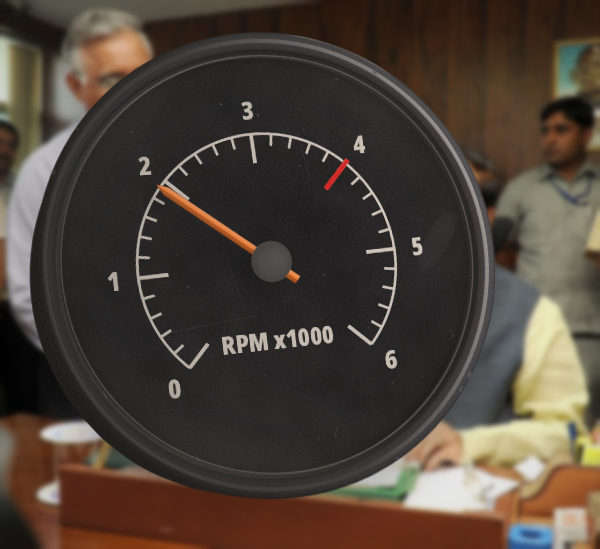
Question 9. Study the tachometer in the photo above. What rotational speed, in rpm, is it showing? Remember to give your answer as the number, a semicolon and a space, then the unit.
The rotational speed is 1900; rpm
